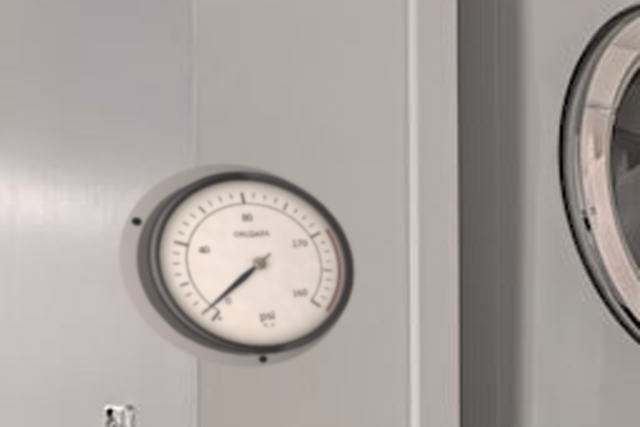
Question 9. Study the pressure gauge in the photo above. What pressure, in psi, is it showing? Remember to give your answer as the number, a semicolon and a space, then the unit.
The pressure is 5; psi
